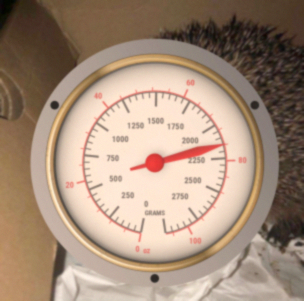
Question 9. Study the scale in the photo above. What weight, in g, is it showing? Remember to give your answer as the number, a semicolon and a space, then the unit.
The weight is 2150; g
